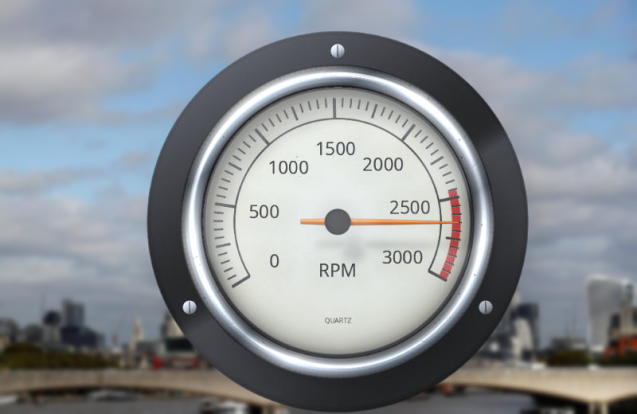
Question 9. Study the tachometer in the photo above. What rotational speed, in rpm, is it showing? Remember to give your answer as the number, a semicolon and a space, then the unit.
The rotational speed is 2650; rpm
